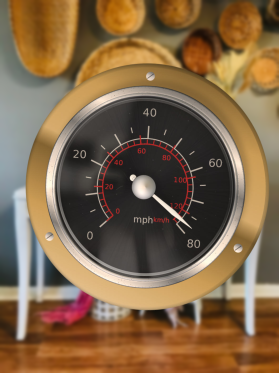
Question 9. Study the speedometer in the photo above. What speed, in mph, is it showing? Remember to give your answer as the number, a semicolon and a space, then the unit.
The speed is 77.5; mph
